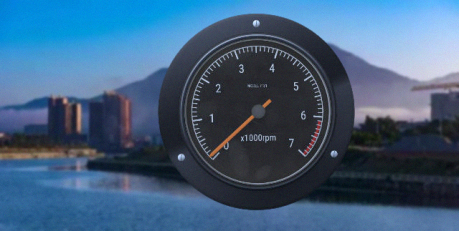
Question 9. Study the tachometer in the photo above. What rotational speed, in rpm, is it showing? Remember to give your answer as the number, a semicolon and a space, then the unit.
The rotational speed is 100; rpm
